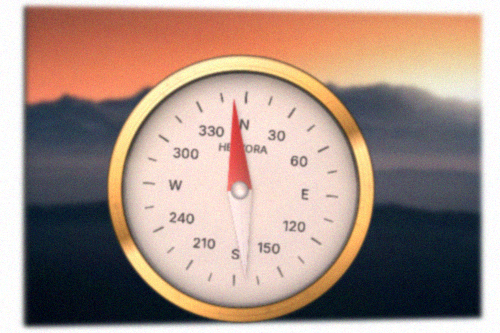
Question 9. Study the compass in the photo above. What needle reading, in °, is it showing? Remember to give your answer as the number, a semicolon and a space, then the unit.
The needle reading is 352.5; °
